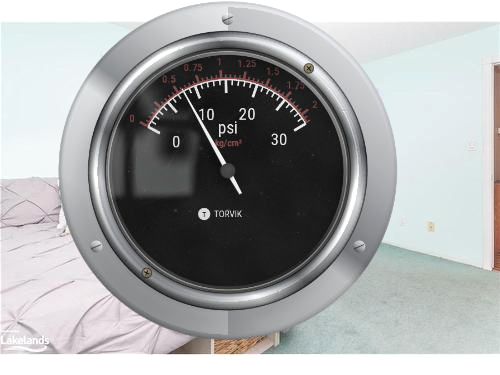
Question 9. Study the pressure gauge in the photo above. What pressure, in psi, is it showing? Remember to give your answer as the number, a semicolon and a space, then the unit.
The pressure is 8; psi
